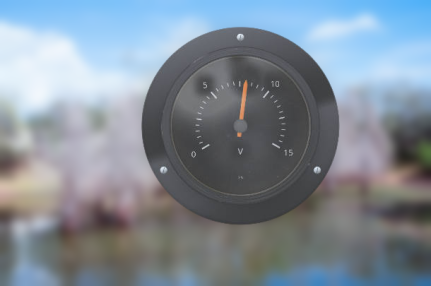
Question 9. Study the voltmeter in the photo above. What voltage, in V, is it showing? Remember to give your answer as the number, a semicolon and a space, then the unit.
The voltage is 8; V
